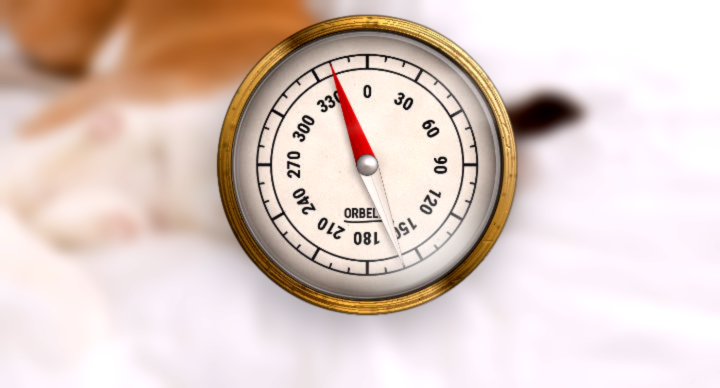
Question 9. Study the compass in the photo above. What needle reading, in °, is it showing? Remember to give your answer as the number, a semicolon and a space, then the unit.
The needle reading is 340; °
